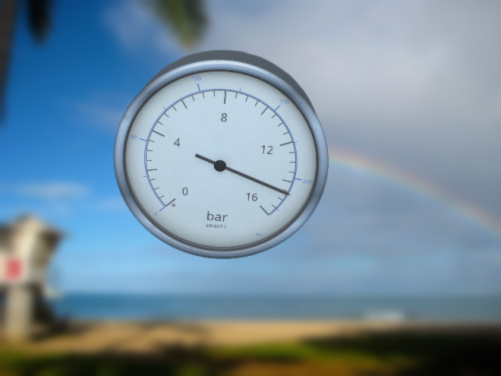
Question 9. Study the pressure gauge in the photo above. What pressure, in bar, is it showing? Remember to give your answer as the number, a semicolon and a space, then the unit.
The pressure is 14.5; bar
